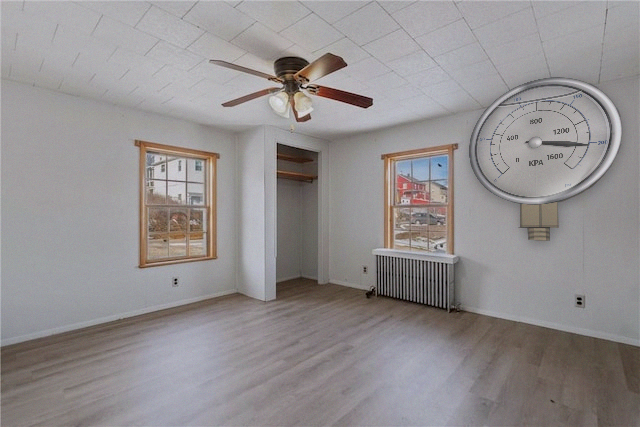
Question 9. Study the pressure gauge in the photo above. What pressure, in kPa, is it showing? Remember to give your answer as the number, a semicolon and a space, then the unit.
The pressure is 1400; kPa
